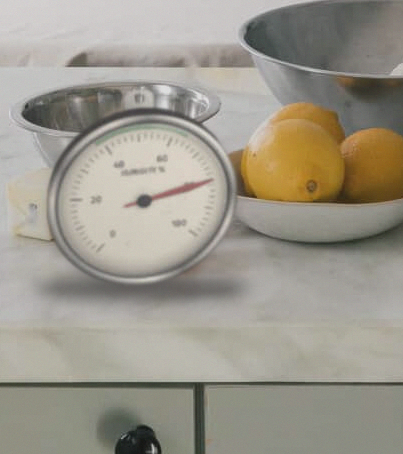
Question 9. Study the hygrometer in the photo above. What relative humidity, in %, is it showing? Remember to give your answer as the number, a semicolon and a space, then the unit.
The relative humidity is 80; %
